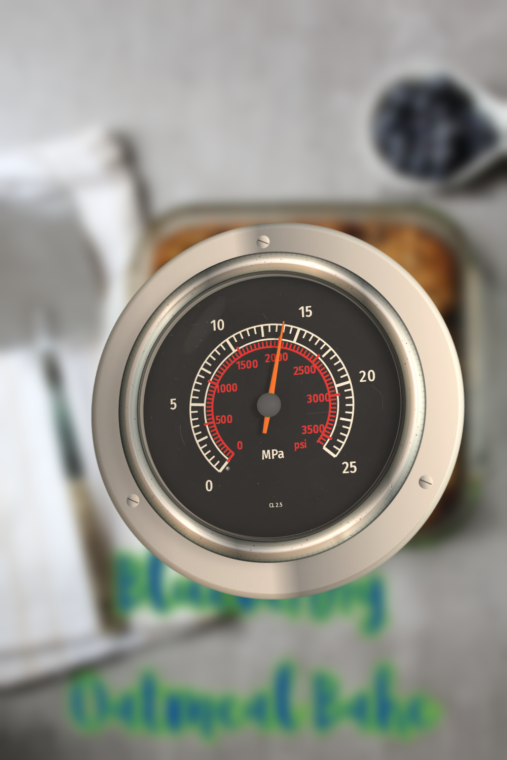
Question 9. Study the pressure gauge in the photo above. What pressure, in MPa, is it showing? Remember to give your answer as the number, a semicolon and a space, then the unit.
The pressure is 14; MPa
